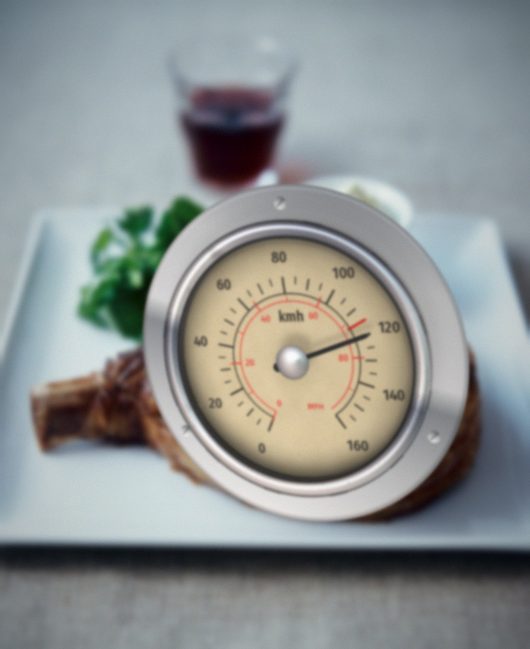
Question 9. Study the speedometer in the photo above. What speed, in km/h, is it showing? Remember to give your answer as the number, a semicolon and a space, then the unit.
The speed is 120; km/h
